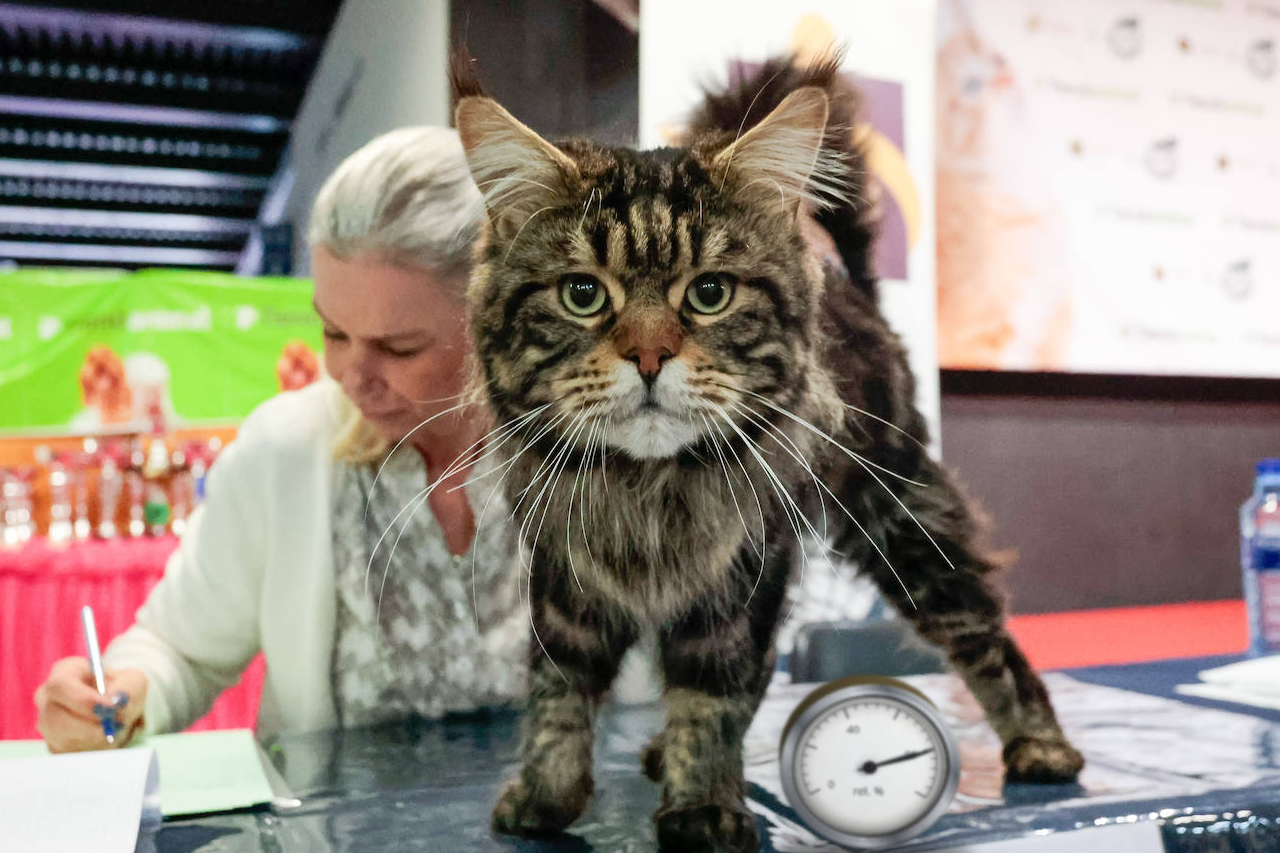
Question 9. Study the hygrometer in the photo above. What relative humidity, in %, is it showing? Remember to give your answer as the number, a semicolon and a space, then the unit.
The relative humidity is 80; %
